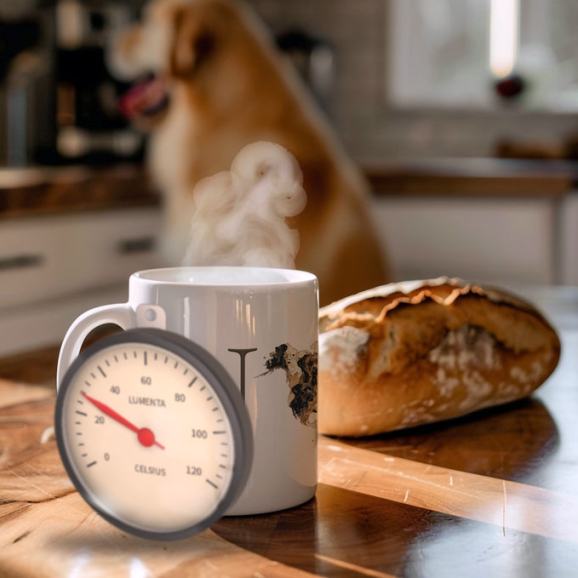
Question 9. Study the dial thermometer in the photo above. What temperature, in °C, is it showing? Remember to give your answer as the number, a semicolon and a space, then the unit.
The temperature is 28; °C
